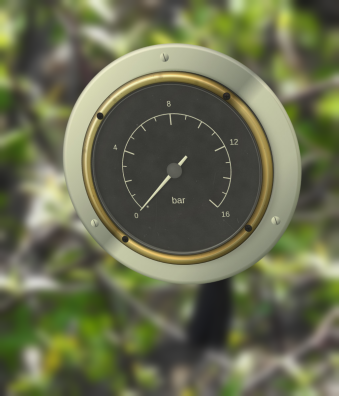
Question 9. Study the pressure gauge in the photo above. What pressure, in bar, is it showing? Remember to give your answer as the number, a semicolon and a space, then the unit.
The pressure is 0; bar
